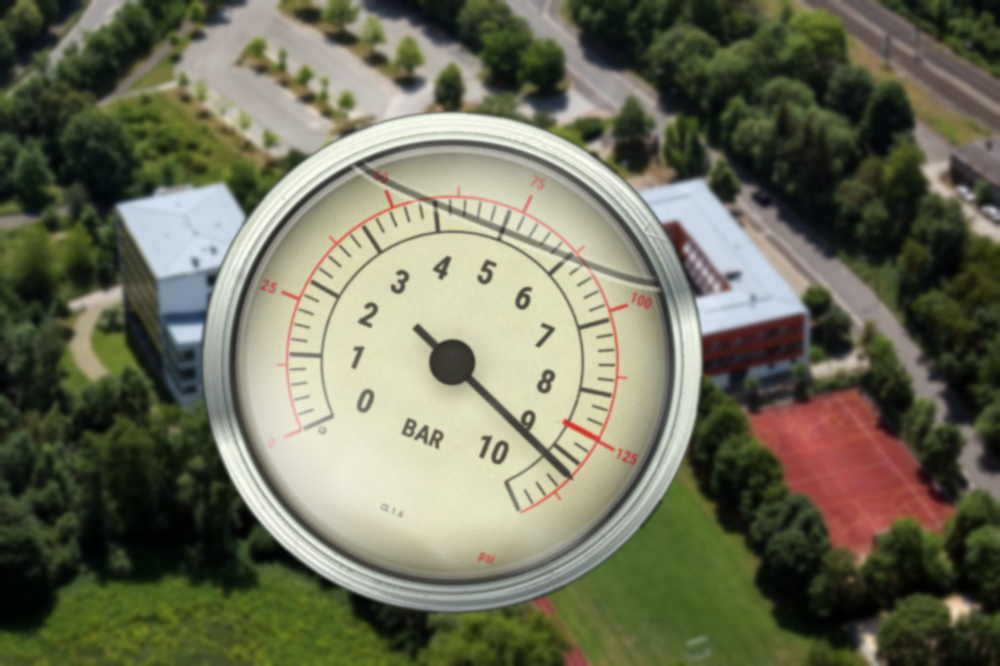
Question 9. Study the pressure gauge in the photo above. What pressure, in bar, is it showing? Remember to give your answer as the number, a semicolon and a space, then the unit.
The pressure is 9.2; bar
